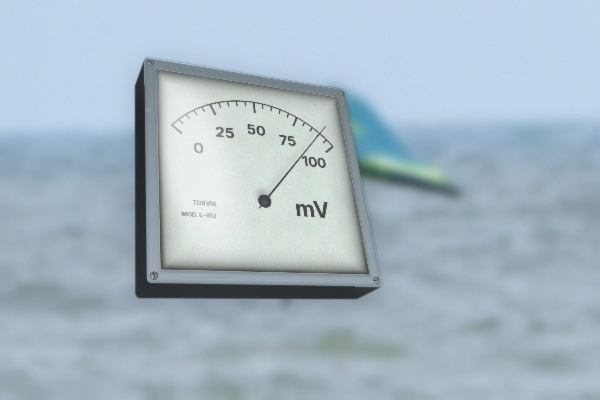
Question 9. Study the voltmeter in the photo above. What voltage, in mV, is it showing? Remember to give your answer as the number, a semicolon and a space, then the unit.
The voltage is 90; mV
